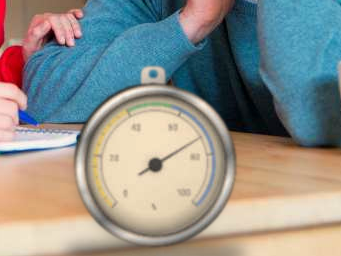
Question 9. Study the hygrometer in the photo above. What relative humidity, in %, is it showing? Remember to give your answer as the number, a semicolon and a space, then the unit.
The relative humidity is 72; %
